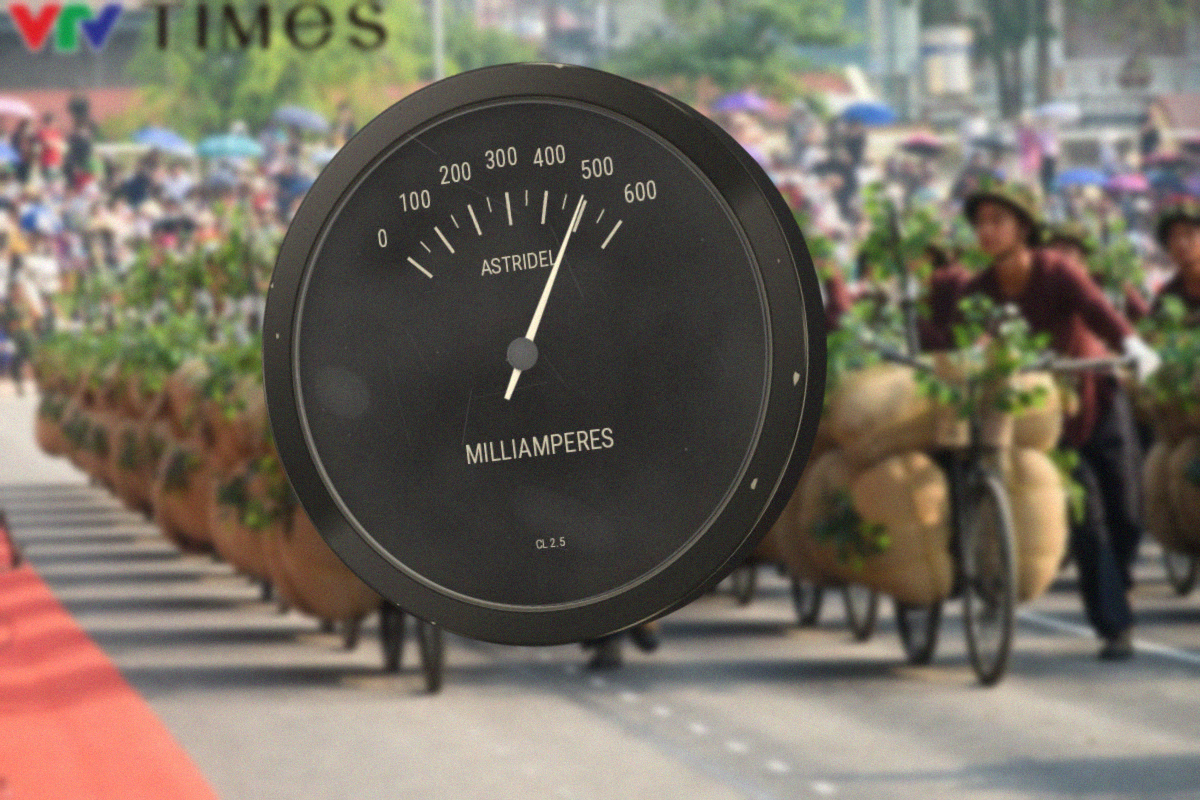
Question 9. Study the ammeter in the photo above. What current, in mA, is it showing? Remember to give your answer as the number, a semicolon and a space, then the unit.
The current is 500; mA
